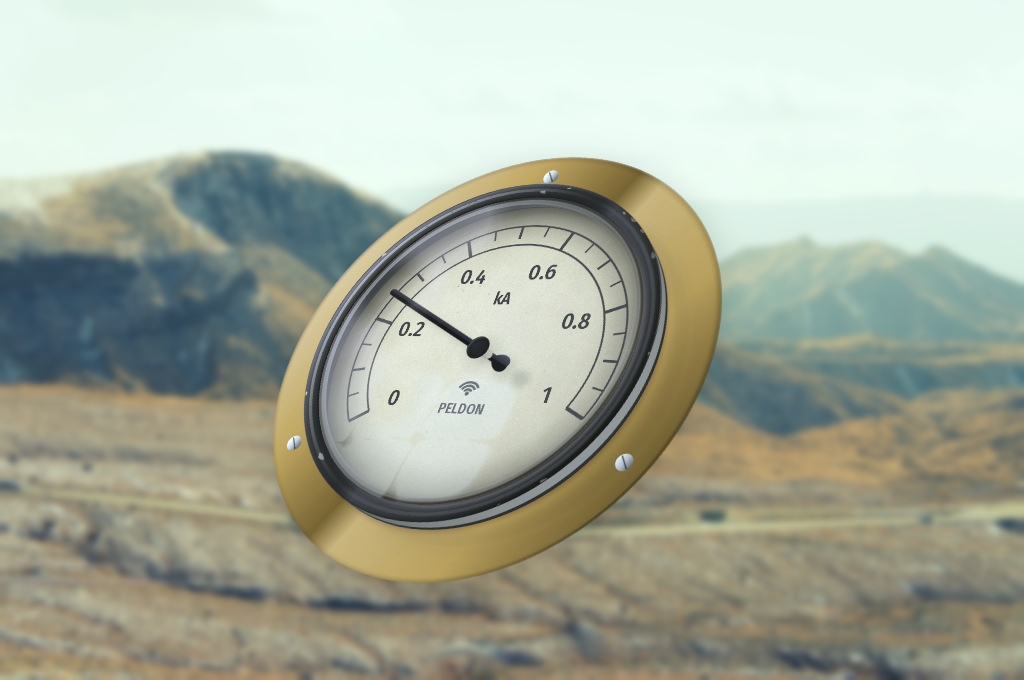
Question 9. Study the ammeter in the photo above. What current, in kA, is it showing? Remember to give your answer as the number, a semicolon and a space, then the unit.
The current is 0.25; kA
